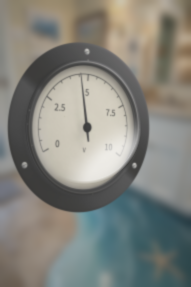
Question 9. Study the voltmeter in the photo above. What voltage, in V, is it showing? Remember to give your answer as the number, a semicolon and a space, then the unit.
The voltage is 4.5; V
